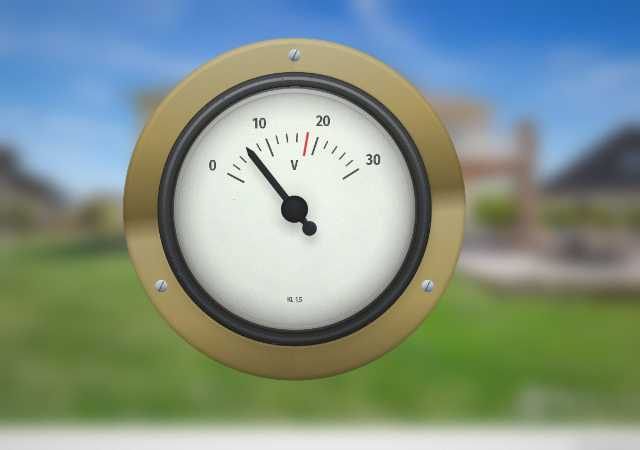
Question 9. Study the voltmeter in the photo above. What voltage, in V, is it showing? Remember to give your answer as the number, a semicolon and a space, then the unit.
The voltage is 6; V
